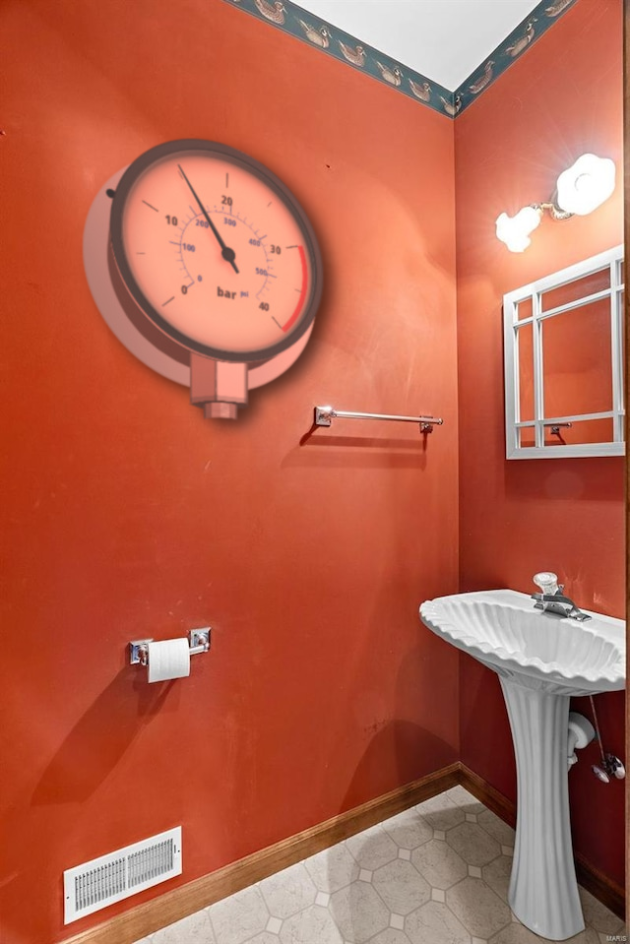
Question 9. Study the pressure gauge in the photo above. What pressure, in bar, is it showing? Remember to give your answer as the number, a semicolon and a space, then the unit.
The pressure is 15; bar
